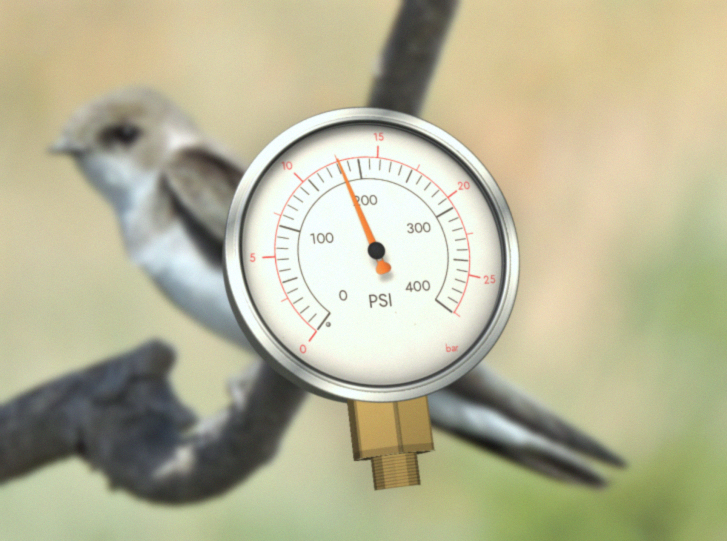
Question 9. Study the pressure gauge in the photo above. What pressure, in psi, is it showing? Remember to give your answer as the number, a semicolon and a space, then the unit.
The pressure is 180; psi
